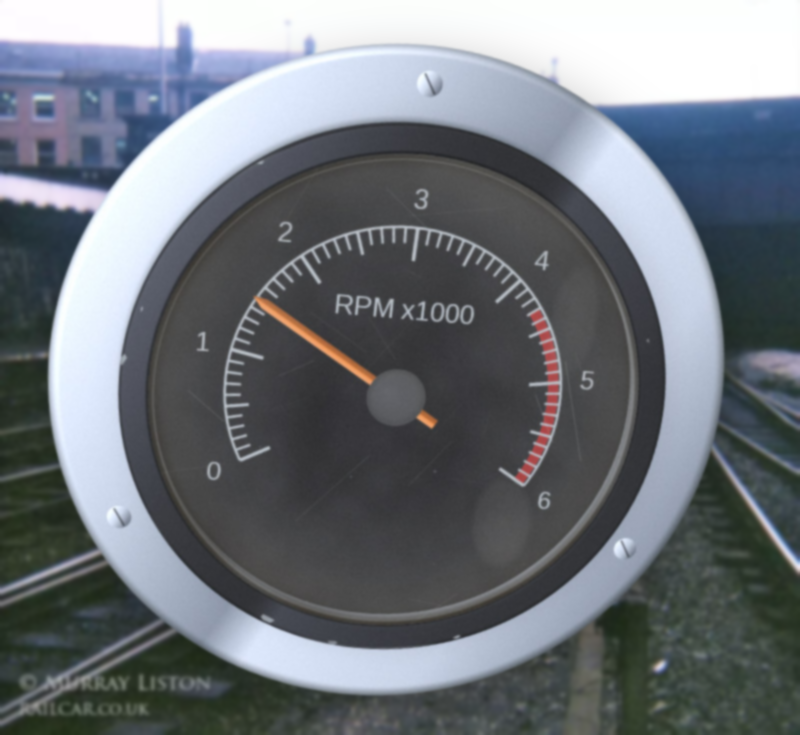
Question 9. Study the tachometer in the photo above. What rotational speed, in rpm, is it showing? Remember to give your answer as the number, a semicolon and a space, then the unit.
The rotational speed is 1500; rpm
